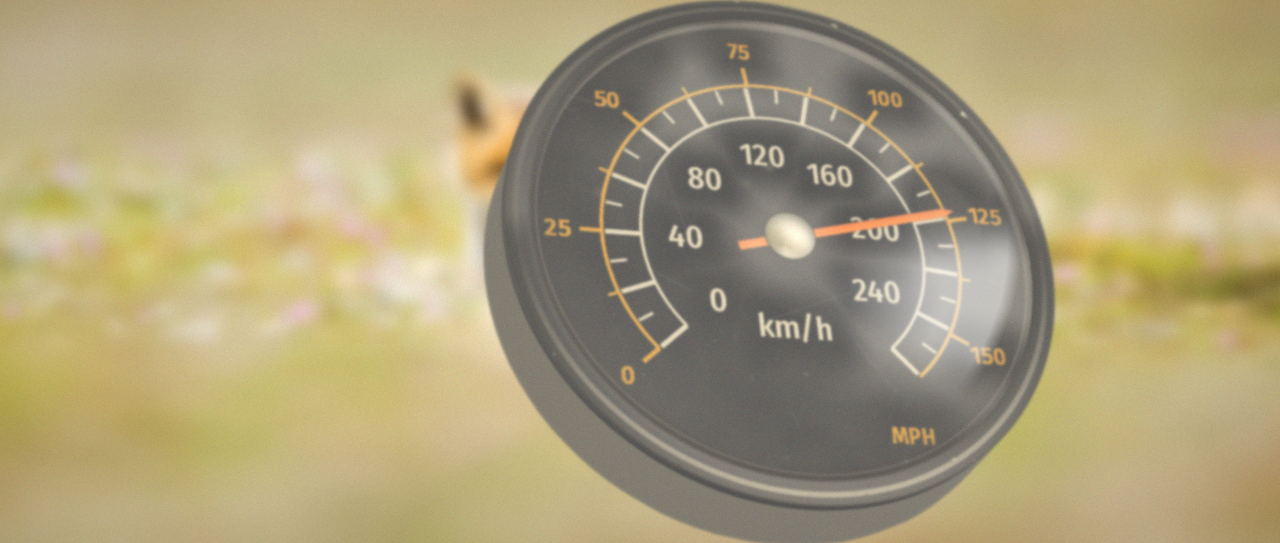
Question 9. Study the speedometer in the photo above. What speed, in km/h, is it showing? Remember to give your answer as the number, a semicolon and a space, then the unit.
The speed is 200; km/h
